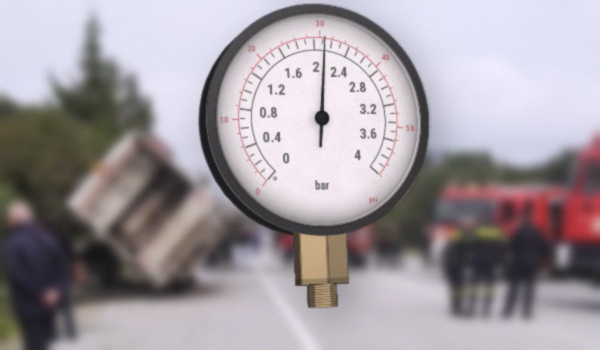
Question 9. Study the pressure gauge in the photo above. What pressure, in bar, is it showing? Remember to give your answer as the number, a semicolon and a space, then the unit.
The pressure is 2.1; bar
